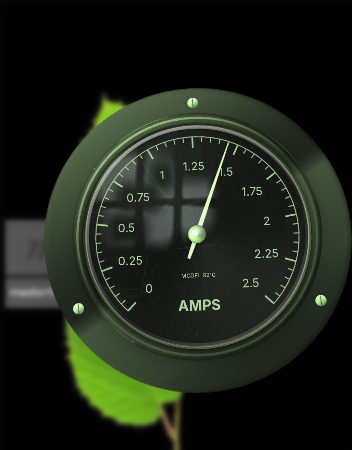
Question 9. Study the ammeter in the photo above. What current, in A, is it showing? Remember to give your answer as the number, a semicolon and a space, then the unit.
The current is 1.45; A
